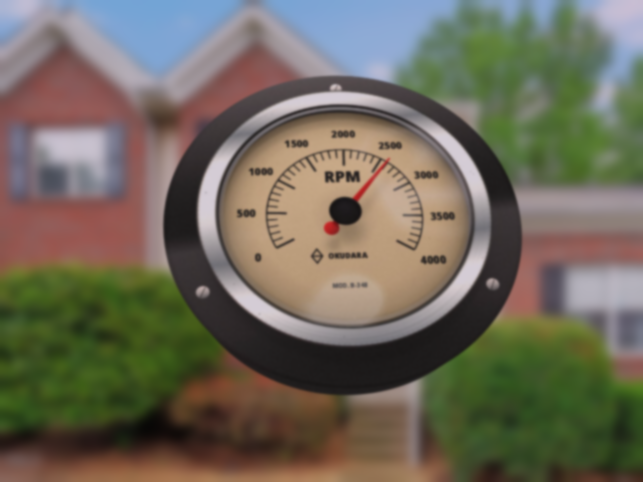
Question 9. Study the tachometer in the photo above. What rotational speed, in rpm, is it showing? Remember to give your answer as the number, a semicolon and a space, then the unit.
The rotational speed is 2600; rpm
